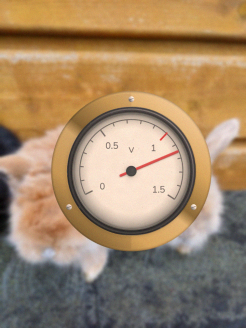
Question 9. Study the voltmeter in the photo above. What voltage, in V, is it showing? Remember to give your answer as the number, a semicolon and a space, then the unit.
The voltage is 1.15; V
